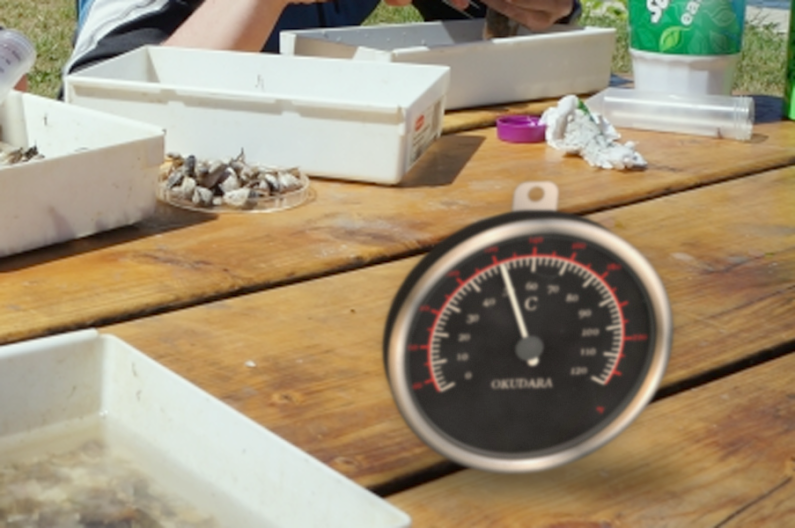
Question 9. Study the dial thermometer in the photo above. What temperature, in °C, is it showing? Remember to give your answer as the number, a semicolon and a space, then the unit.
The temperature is 50; °C
